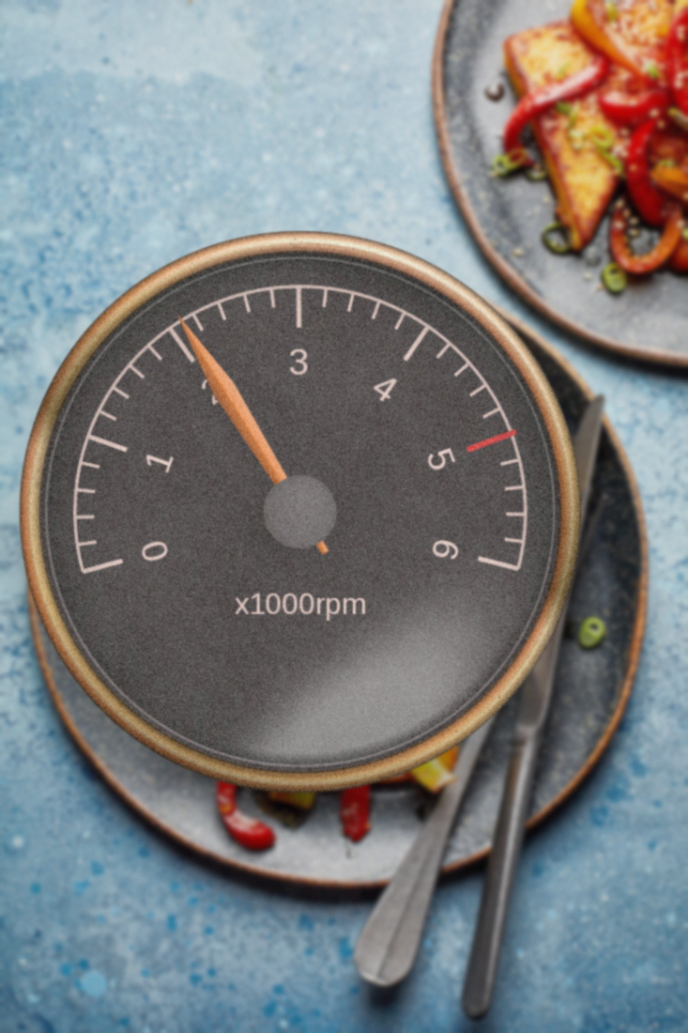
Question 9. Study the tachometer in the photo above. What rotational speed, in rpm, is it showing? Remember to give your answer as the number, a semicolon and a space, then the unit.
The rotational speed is 2100; rpm
